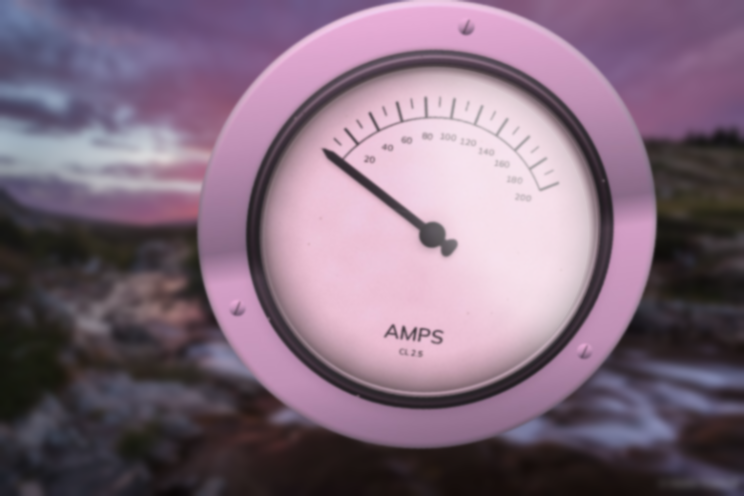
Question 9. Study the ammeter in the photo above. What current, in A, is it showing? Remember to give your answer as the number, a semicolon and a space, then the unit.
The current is 0; A
